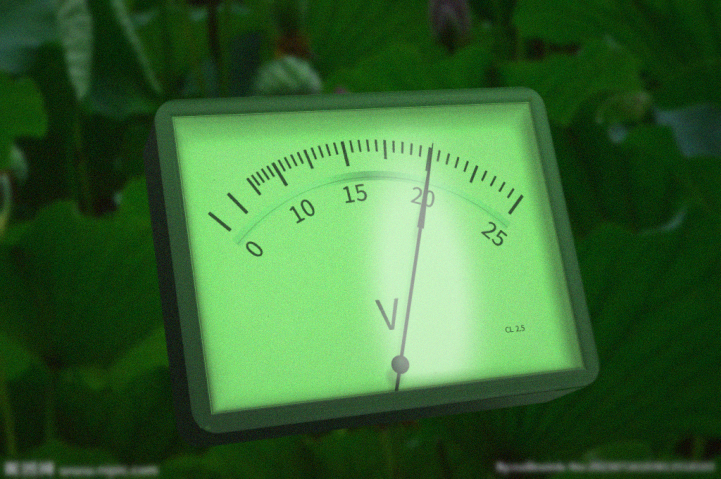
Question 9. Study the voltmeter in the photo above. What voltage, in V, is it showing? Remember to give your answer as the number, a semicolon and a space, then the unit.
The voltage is 20; V
